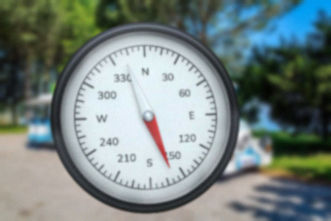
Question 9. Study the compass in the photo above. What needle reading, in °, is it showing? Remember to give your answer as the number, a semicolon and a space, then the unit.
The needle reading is 160; °
